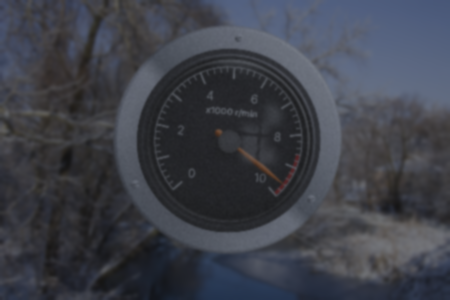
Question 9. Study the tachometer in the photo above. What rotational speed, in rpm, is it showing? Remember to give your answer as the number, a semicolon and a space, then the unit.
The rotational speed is 9600; rpm
